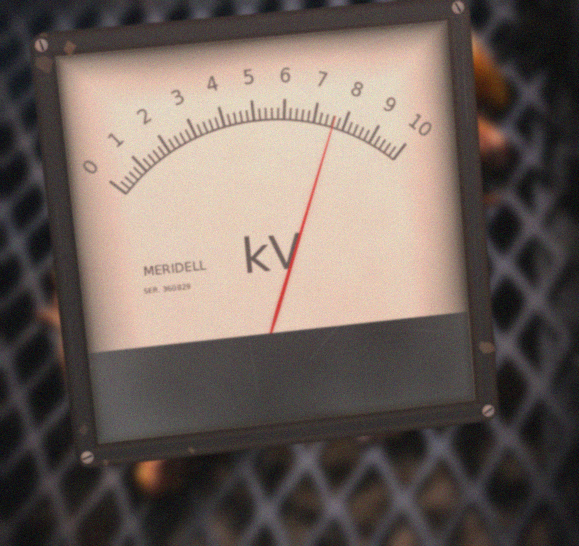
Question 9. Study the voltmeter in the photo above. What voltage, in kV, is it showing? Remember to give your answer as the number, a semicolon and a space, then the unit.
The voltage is 7.6; kV
